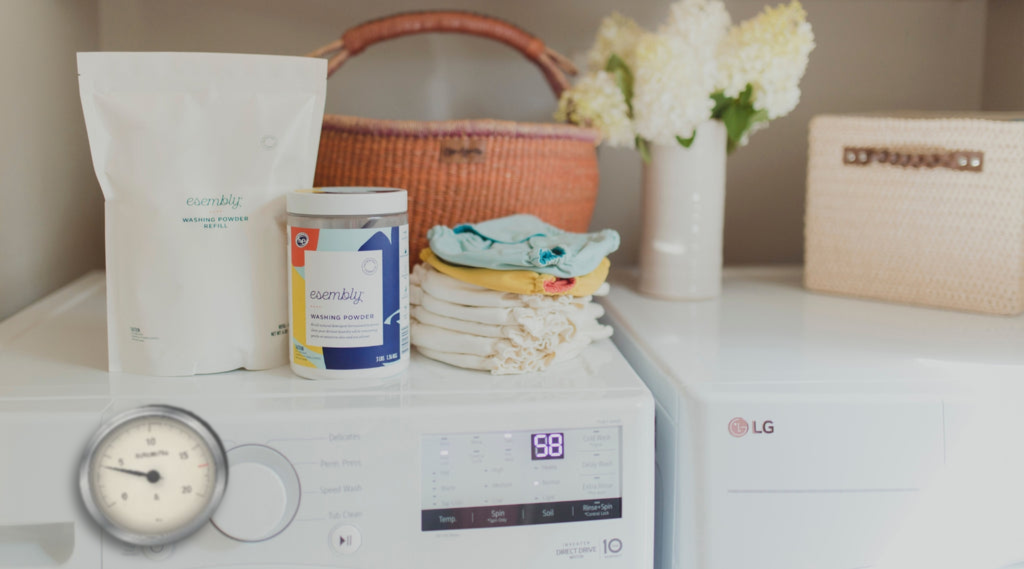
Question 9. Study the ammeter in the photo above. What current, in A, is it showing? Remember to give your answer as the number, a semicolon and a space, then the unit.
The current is 4; A
